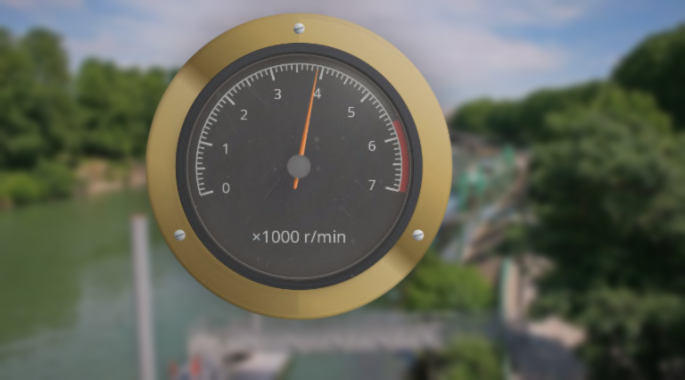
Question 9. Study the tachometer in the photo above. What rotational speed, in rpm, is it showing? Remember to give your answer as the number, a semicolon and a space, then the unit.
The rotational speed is 3900; rpm
